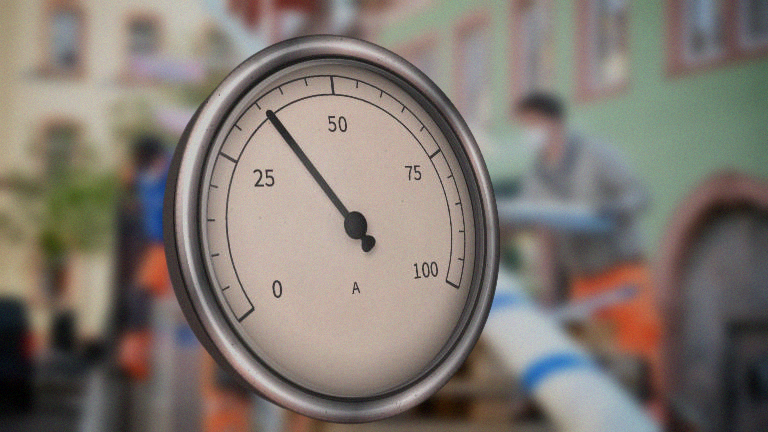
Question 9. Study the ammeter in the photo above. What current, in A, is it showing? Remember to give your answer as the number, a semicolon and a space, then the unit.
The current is 35; A
